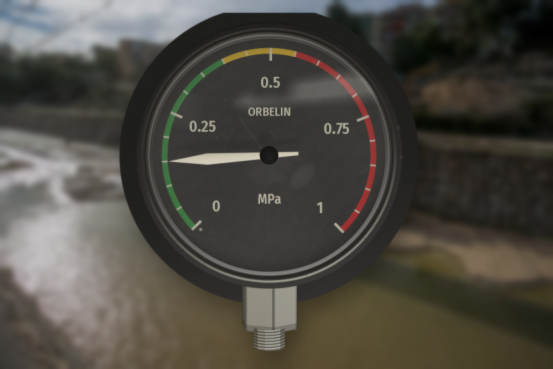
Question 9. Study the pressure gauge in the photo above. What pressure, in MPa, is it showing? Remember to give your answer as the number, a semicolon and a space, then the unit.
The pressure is 0.15; MPa
